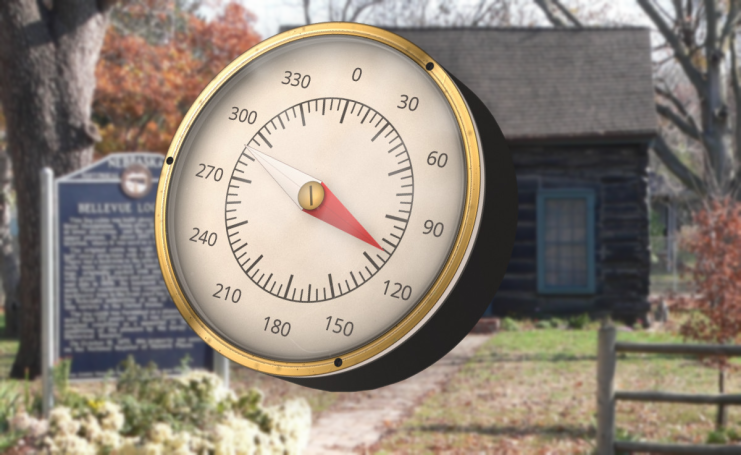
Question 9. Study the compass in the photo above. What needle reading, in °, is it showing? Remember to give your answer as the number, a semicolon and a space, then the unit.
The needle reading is 110; °
